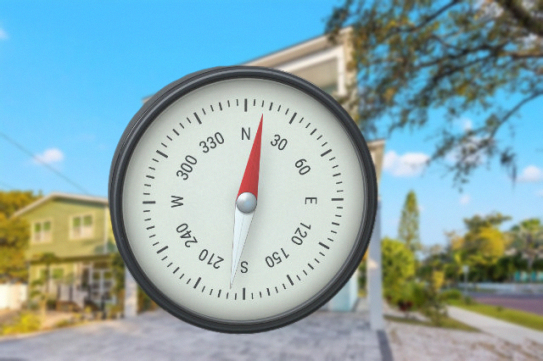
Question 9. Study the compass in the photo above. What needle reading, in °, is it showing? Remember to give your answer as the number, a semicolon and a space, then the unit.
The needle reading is 10; °
